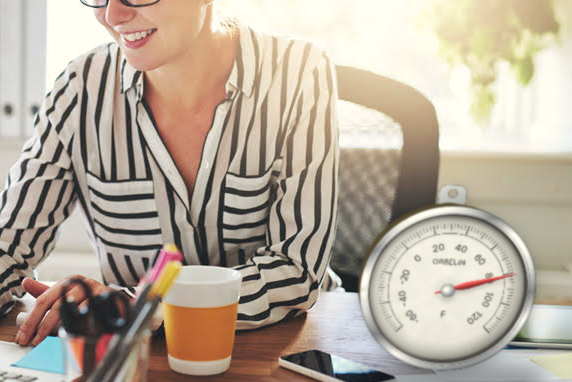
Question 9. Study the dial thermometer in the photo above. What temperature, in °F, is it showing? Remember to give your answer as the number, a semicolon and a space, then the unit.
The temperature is 80; °F
